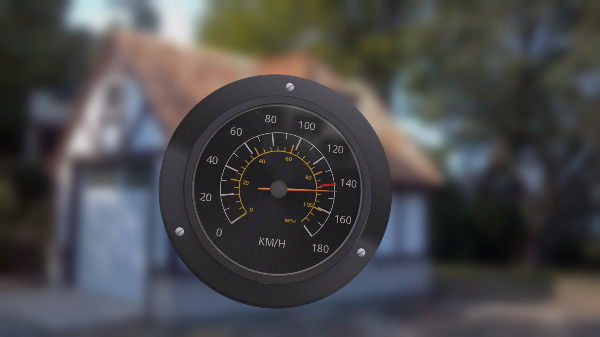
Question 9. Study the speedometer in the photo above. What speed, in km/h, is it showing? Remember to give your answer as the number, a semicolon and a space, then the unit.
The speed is 145; km/h
